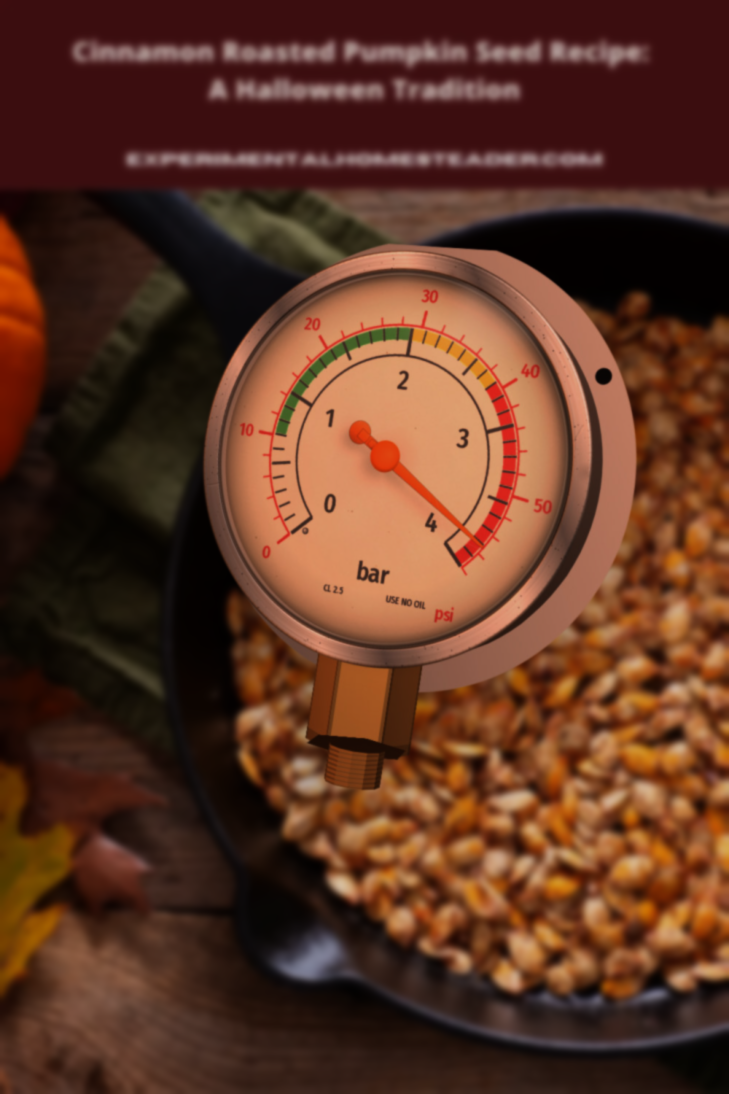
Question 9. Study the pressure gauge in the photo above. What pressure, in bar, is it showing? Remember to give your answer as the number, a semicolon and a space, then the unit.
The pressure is 3.8; bar
